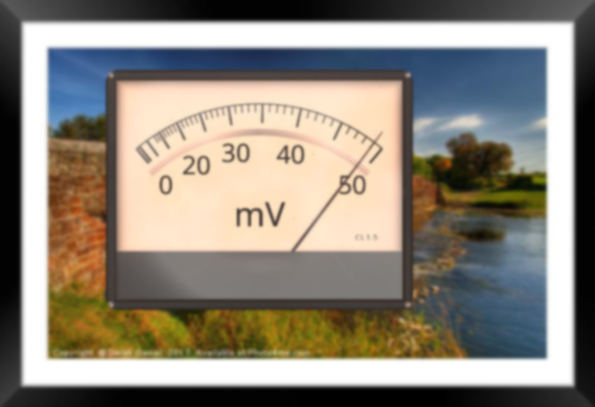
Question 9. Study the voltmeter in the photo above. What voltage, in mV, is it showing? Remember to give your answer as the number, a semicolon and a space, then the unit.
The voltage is 49; mV
